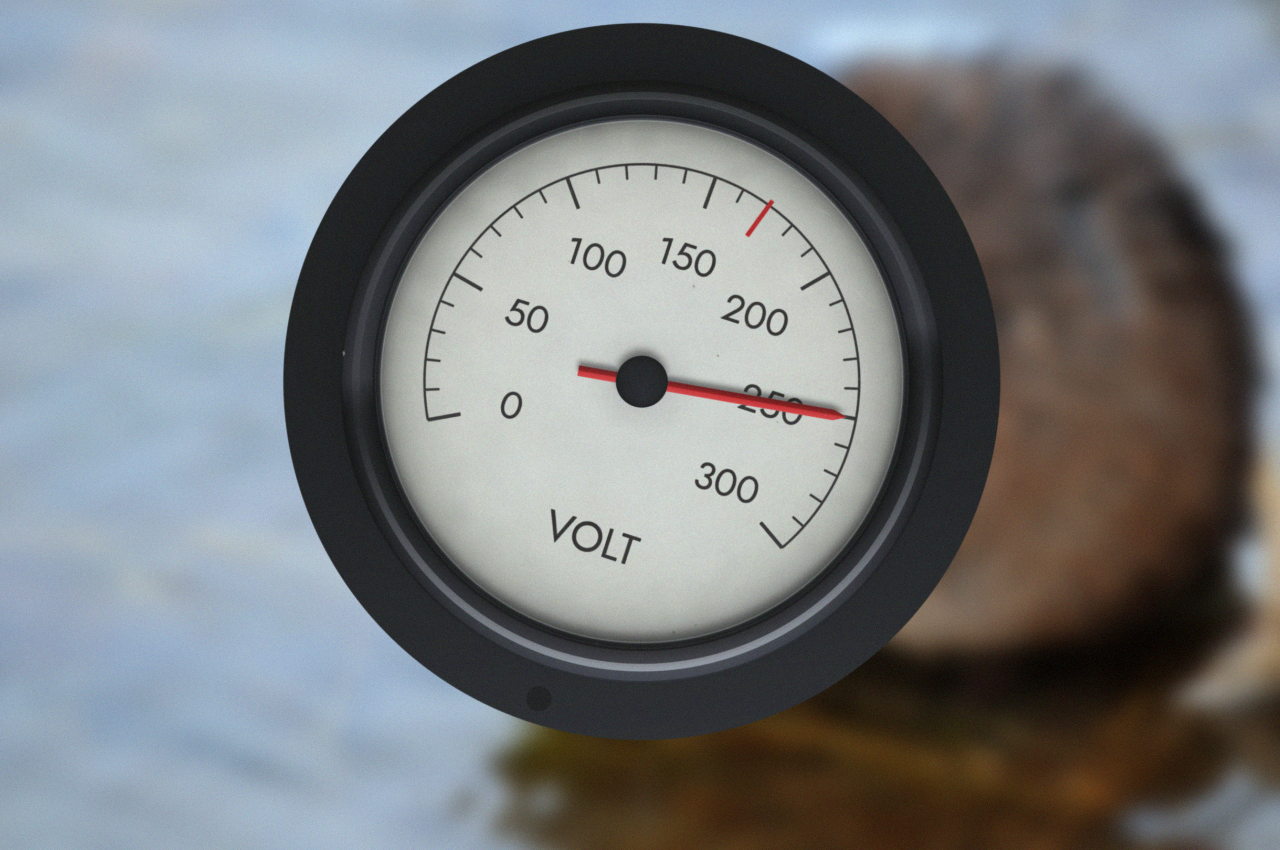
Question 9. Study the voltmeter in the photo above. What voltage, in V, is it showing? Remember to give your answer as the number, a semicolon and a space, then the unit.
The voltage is 250; V
